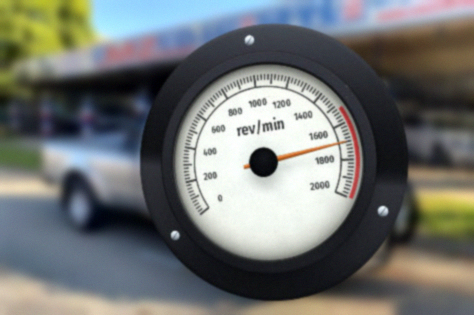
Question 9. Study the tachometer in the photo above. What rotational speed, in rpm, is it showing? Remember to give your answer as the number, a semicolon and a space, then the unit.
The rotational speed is 1700; rpm
